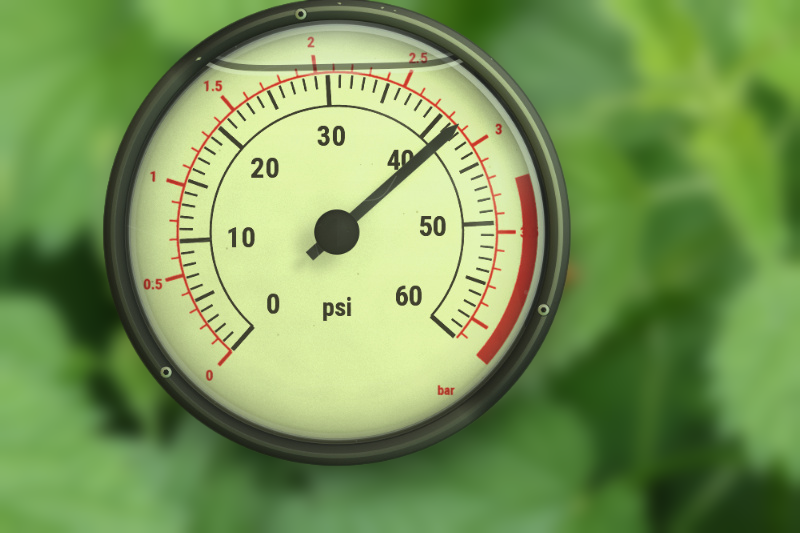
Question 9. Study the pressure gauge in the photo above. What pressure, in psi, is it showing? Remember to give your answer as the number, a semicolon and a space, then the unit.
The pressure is 41.5; psi
